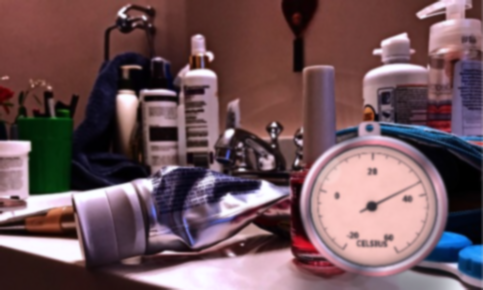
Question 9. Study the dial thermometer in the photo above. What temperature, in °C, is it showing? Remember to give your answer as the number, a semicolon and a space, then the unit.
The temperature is 36; °C
